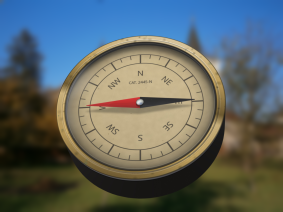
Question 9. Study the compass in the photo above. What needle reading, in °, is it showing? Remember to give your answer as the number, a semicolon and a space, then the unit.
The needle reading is 270; °
